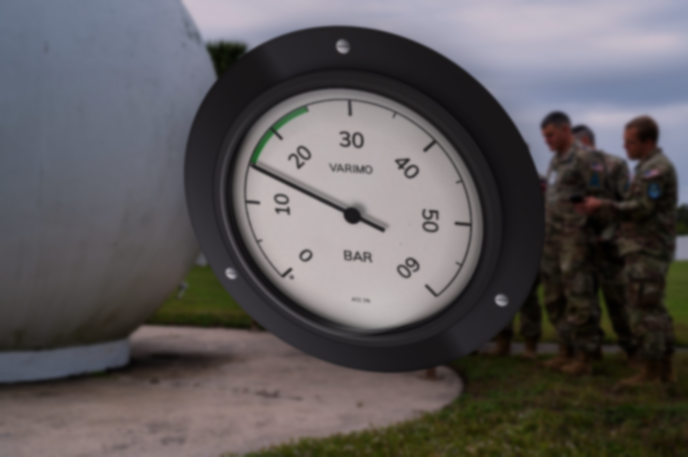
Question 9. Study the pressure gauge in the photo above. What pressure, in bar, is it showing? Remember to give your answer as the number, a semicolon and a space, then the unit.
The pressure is 15; bar
